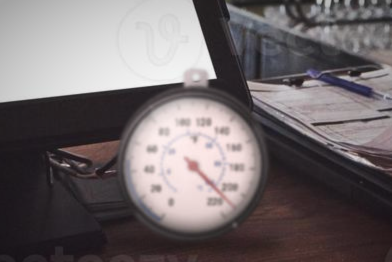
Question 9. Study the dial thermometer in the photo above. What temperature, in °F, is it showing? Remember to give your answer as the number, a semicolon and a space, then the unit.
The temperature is 210; °F
